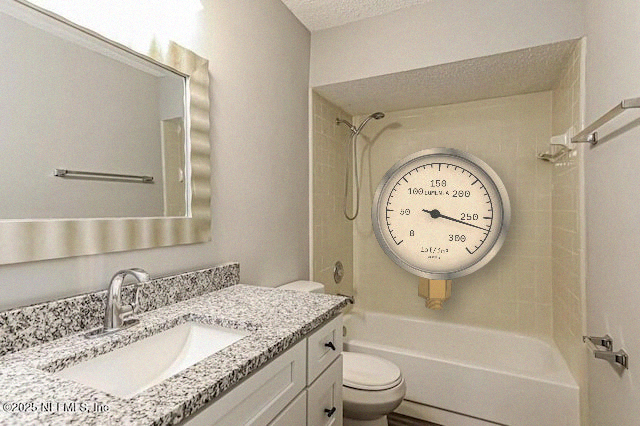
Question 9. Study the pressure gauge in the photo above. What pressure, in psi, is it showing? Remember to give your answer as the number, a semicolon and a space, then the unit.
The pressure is 265; psi
